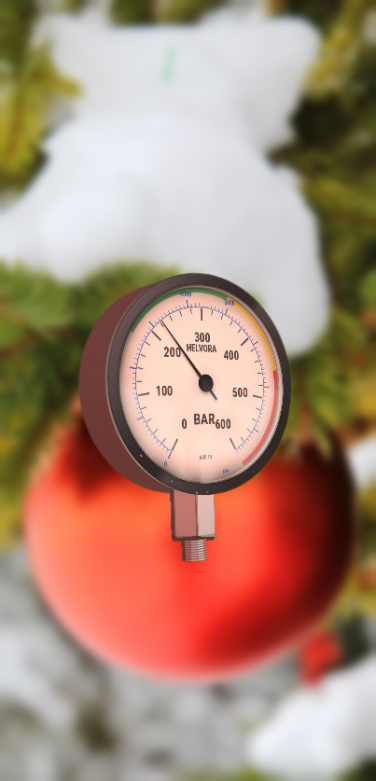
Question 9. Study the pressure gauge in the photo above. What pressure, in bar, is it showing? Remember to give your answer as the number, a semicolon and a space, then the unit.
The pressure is 220; bar
